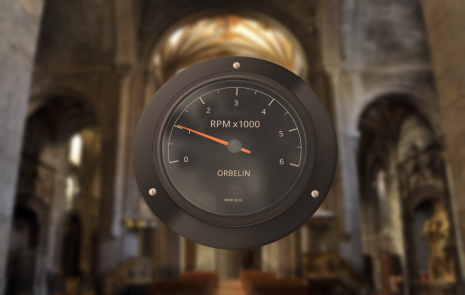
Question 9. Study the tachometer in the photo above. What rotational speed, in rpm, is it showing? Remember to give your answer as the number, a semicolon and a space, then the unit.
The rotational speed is 1000; rpm
